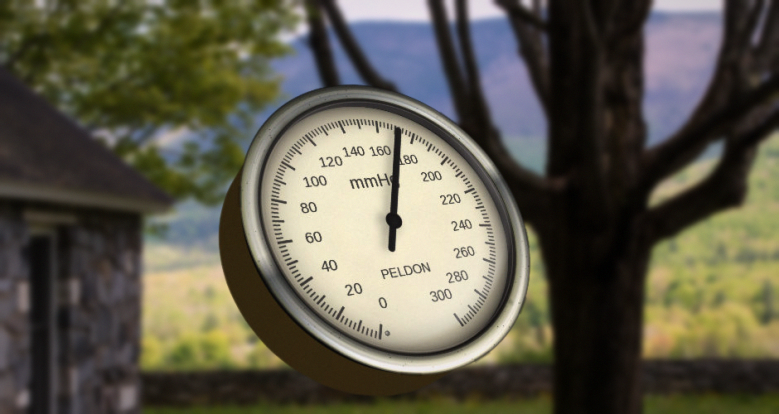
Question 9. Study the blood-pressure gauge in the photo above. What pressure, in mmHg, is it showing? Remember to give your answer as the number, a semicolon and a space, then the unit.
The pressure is 170; mmHg
